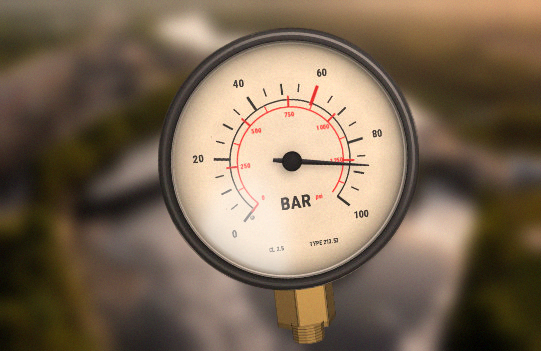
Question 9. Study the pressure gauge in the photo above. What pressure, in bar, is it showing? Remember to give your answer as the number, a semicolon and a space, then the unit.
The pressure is 87.5; bar
